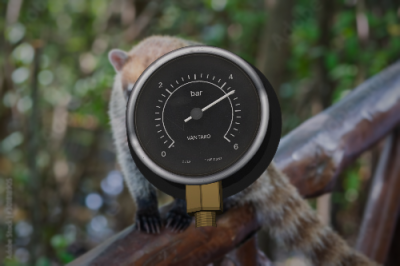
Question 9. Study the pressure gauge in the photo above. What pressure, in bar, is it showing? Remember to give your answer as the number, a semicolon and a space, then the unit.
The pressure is 4.4; bar
